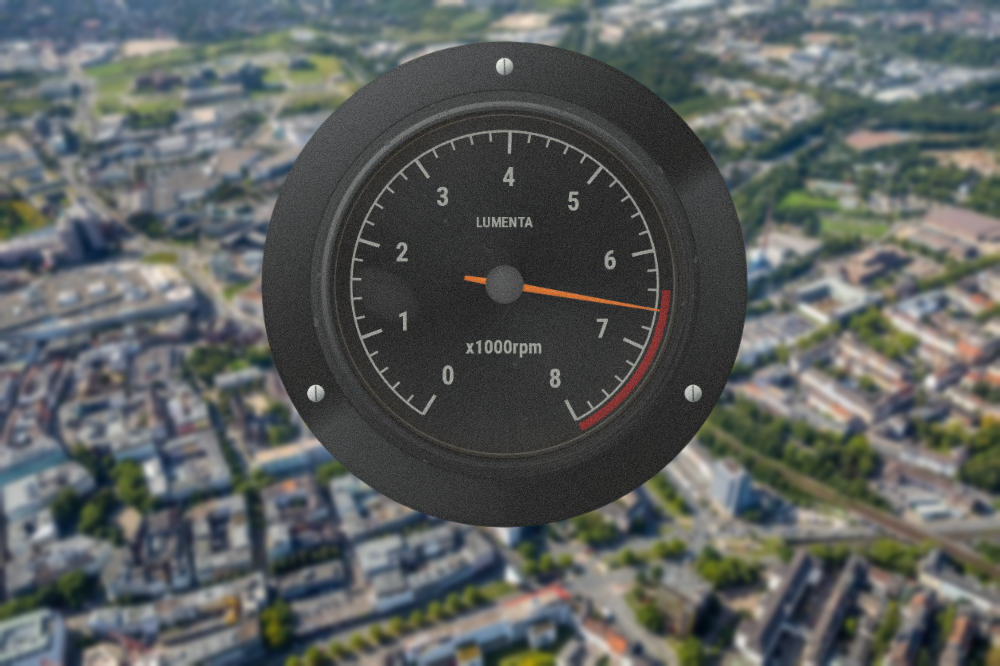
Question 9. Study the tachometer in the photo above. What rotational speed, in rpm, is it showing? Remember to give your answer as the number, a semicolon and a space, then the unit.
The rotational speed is 6600; rpm
